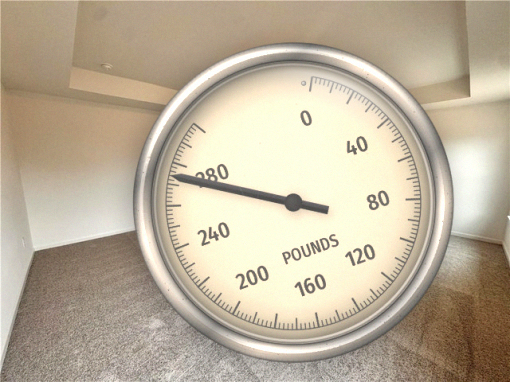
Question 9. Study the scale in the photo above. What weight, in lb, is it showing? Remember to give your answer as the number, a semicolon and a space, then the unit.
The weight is 274; lb
